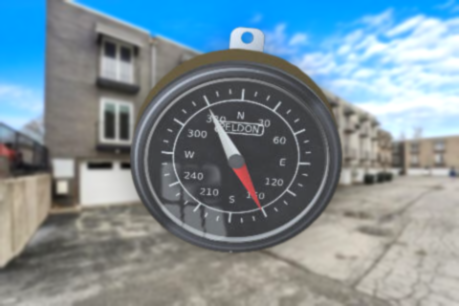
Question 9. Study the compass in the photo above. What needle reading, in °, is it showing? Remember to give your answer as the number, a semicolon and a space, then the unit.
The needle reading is 150; °
